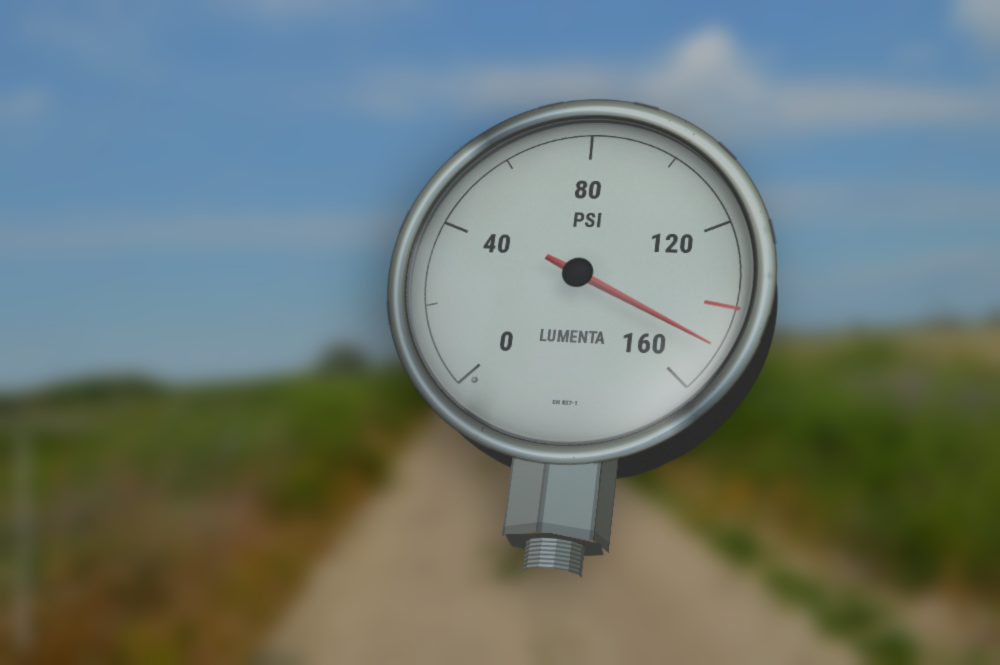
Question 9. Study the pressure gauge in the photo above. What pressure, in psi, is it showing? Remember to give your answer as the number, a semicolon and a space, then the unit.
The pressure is 150; psi
